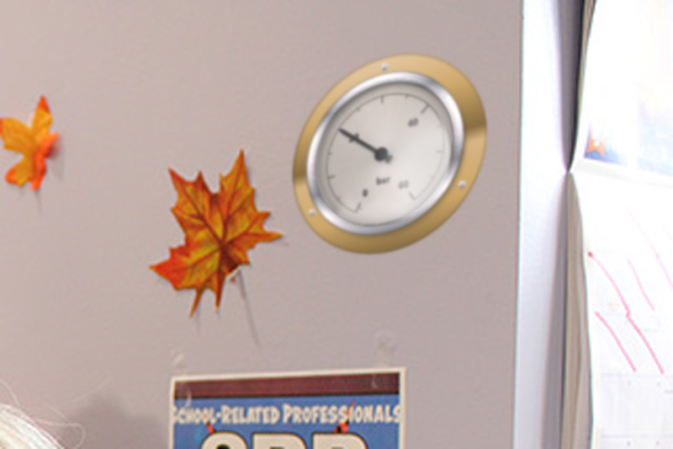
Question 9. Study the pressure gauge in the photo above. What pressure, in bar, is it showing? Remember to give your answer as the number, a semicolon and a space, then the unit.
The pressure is 20; bar
